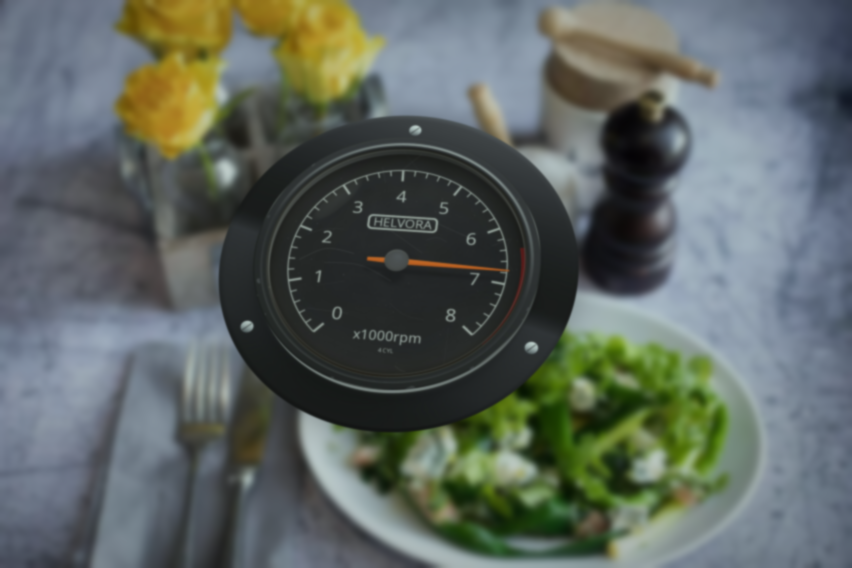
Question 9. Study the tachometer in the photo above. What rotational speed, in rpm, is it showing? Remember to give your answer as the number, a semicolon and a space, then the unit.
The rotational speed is 6800; rpm
